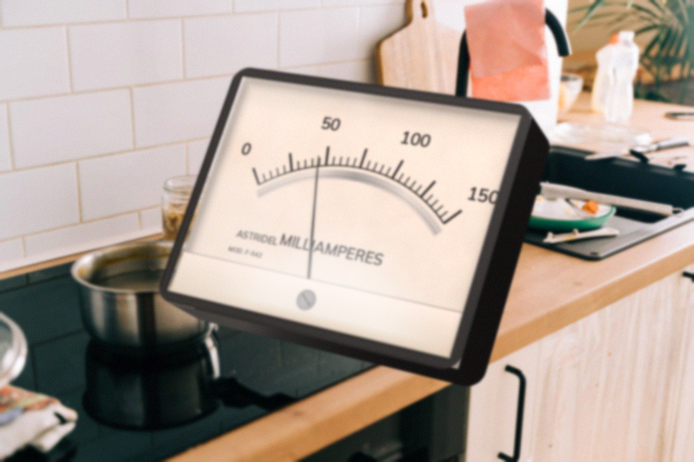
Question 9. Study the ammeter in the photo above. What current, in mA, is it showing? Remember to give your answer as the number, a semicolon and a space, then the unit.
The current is 45; mA
